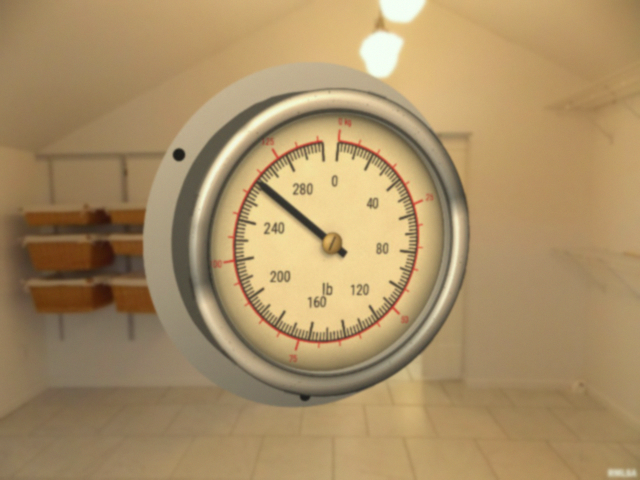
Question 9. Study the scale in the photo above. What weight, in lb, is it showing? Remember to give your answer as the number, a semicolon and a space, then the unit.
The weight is 260; lb
